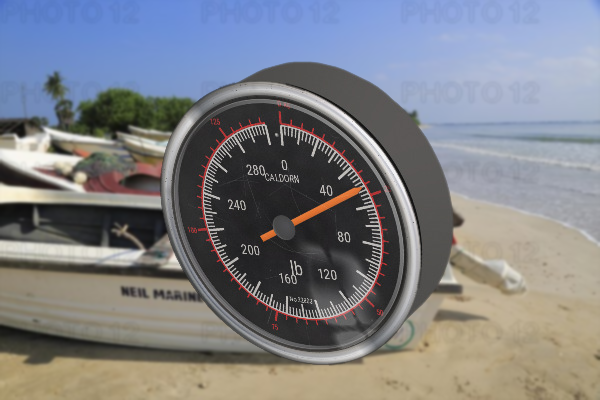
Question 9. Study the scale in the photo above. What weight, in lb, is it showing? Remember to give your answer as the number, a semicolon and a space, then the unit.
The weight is 50; lb
